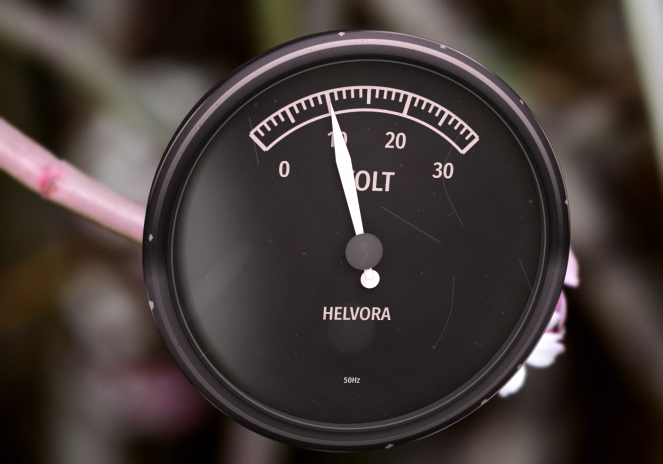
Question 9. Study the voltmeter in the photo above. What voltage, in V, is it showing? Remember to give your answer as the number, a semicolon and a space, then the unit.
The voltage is 10; V
